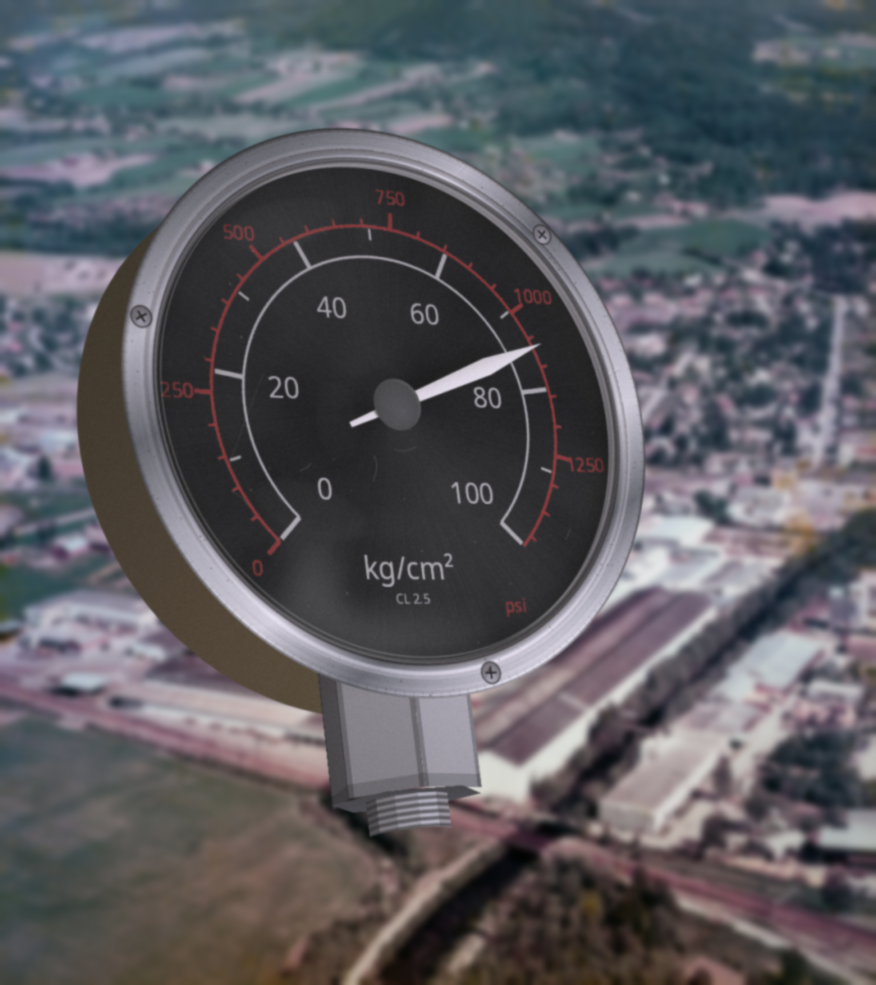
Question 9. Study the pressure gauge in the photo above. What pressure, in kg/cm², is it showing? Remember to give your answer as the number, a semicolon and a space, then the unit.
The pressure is 75; kg/cm²
